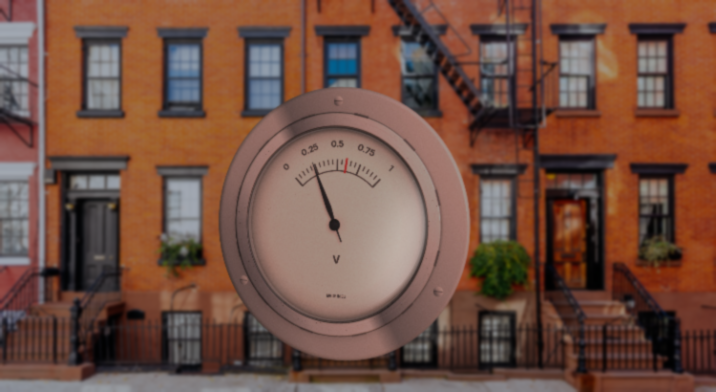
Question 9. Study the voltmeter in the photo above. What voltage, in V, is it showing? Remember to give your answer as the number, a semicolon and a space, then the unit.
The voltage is 0.25; V
